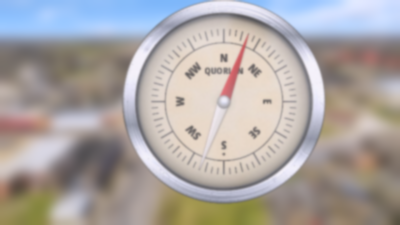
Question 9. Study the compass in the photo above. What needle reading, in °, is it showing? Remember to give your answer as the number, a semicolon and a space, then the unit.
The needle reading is 20; °
